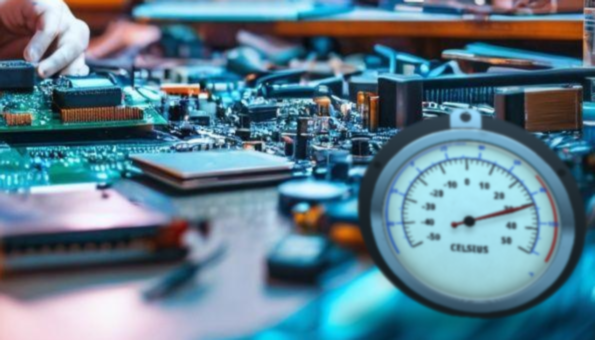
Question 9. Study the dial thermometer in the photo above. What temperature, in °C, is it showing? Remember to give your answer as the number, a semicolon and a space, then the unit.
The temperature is 30; °C
